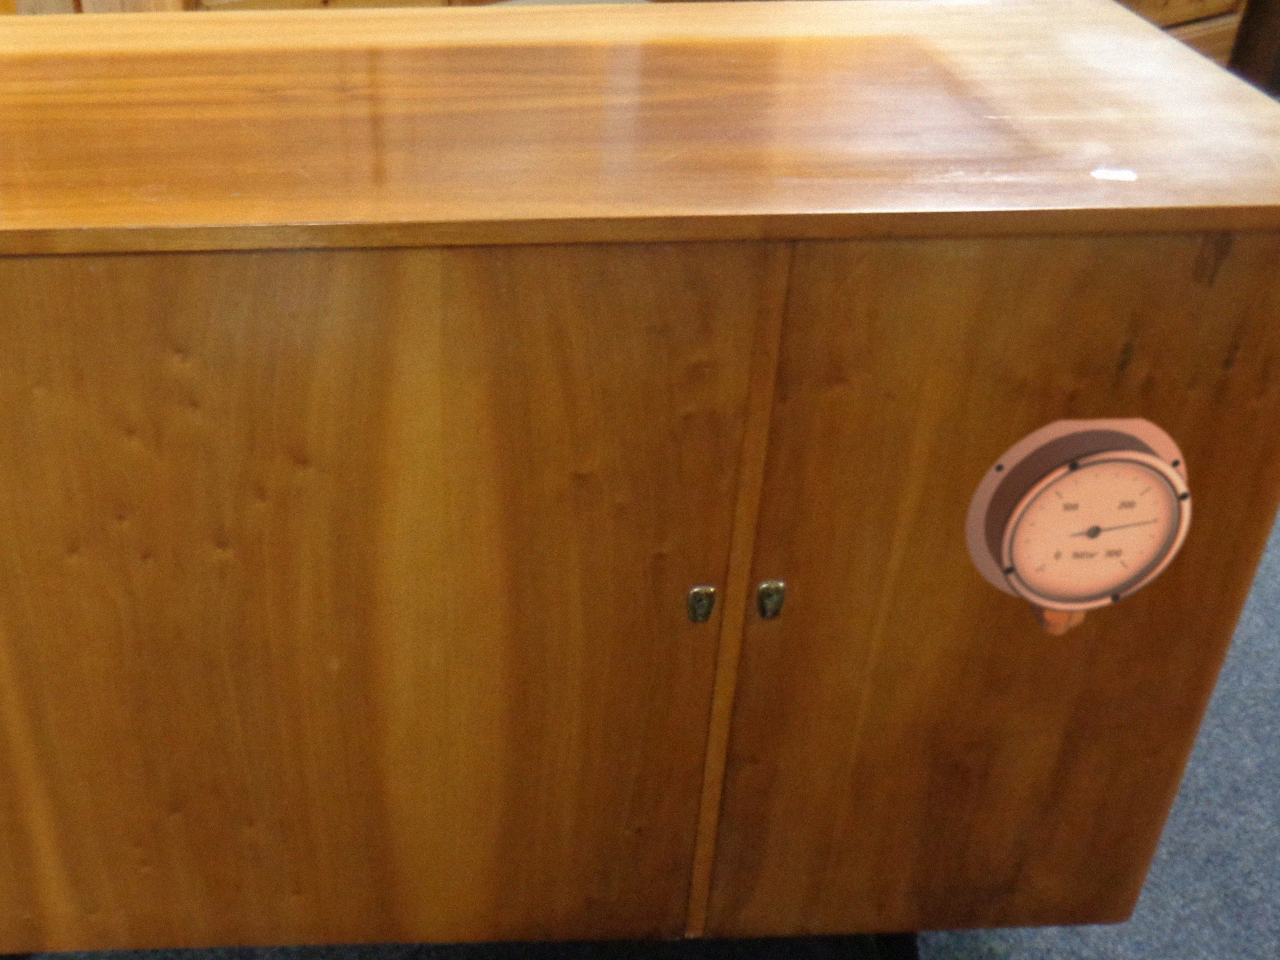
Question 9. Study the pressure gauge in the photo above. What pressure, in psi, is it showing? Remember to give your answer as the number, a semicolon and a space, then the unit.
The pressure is 240; psi
